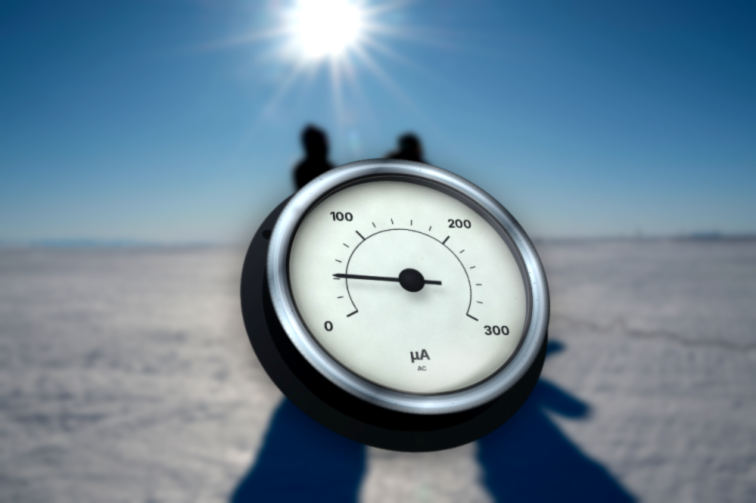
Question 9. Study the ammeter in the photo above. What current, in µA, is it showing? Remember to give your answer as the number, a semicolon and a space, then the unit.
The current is 40; µA
